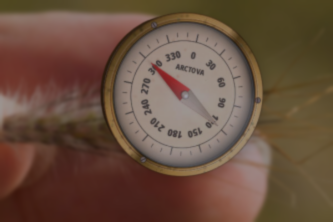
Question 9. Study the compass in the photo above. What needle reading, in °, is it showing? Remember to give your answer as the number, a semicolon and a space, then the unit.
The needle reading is 300; °
